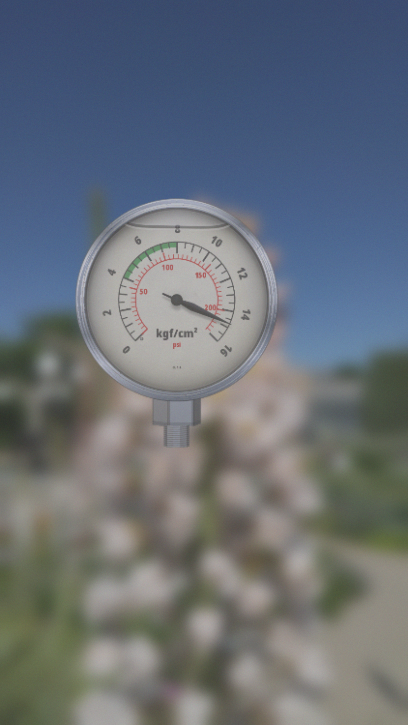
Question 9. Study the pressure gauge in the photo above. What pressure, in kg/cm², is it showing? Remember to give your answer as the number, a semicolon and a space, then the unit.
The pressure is 14.75; kg/cm²
